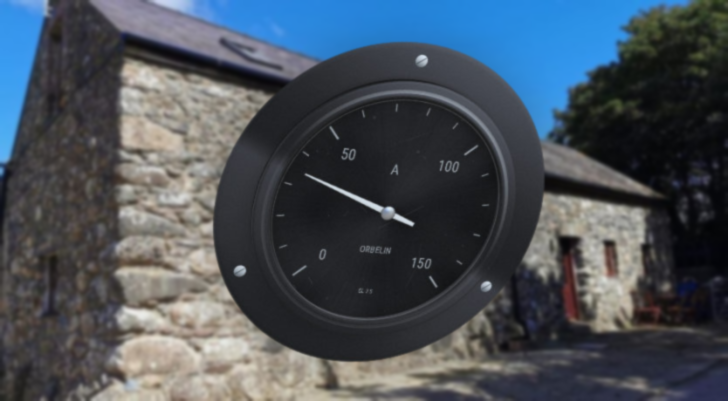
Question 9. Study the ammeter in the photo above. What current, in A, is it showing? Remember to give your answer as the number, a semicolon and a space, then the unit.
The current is 35; A
